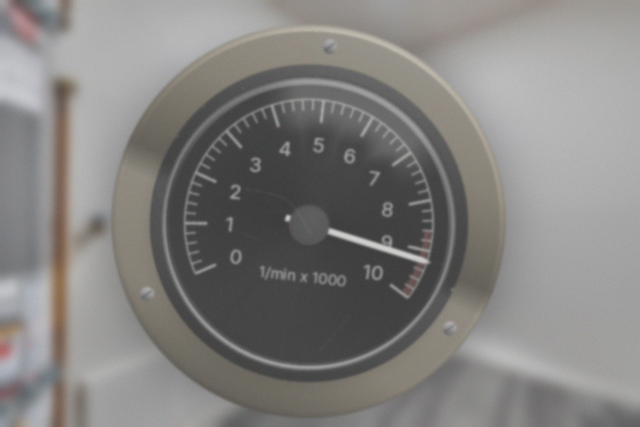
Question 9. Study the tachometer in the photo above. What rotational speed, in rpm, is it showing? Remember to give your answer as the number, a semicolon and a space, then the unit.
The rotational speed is 9200; rpm
